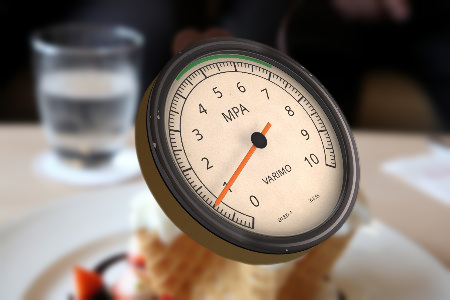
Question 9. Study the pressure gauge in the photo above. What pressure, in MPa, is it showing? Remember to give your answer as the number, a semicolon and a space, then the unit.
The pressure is 1; MPa
